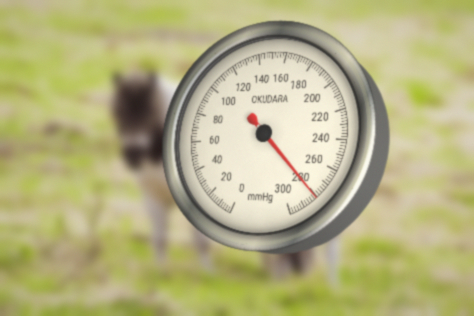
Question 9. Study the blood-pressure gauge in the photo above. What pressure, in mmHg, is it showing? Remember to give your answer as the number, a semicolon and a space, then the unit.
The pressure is 280; mmHg
